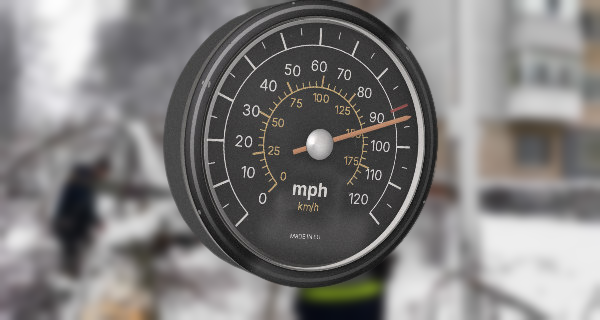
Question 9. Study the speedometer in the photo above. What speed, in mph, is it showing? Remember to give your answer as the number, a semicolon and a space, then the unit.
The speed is 92.5; mph
